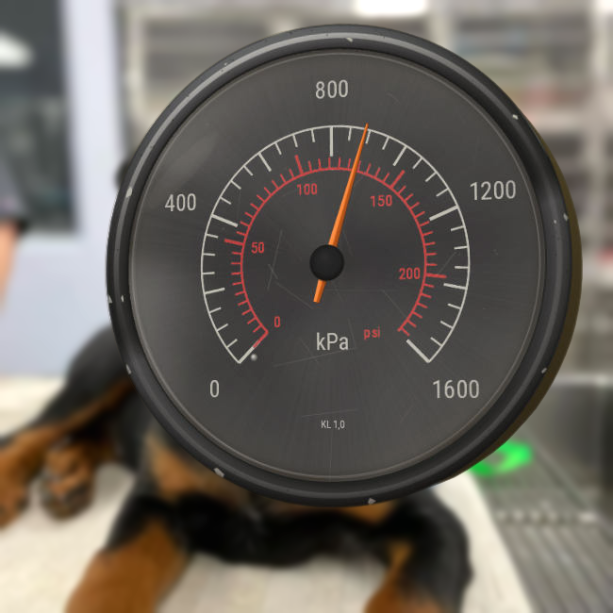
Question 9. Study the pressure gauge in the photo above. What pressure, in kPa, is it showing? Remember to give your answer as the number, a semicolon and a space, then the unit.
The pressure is 900; kPa
